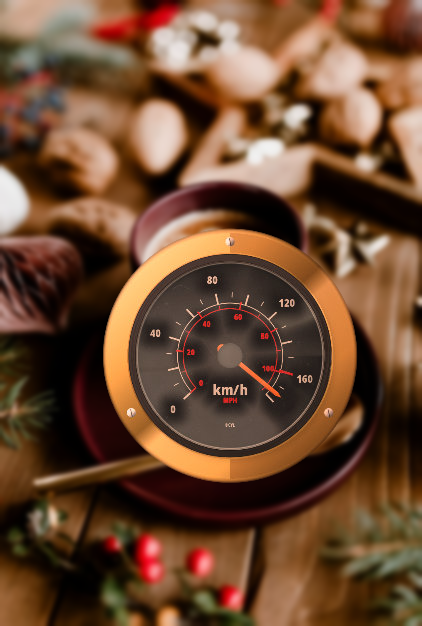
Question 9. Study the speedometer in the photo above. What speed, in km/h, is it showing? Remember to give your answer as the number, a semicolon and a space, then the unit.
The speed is 175; km/h
